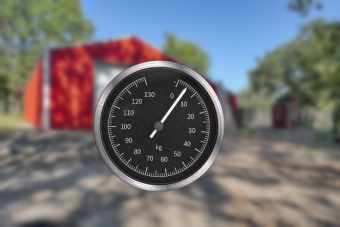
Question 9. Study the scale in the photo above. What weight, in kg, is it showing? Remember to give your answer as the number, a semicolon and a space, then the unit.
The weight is 5; kg
